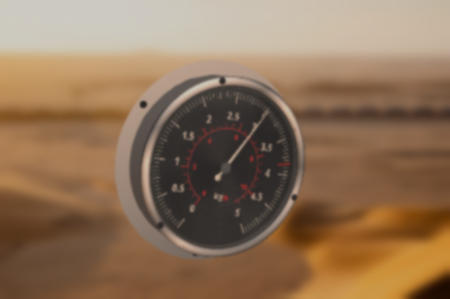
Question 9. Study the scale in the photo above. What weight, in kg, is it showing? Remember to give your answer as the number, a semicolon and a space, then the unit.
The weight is 3; kg
